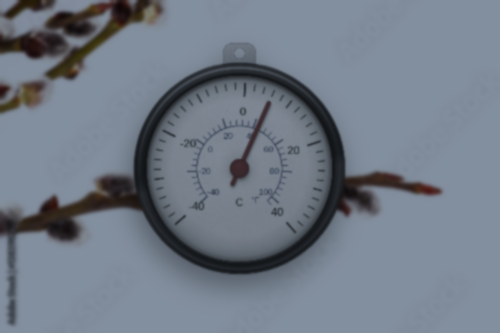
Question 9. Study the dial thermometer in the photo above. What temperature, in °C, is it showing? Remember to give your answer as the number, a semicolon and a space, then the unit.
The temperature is 6; °C
